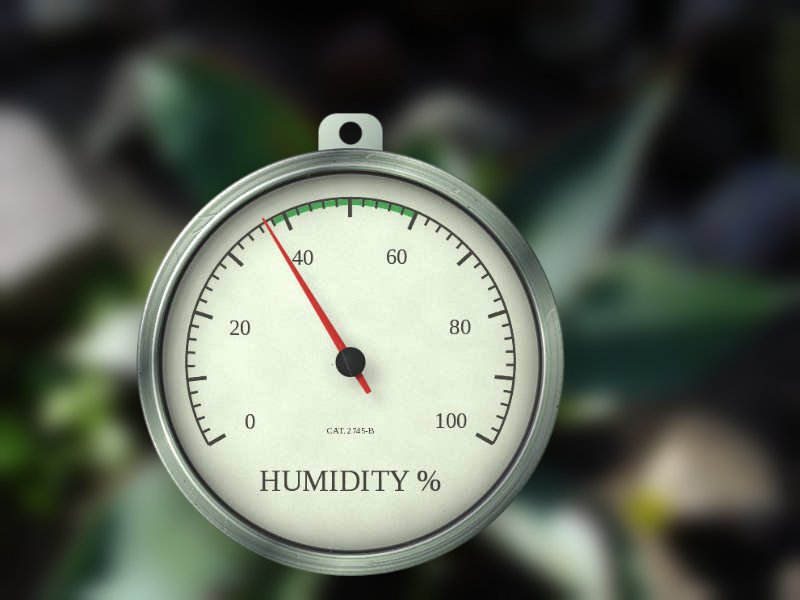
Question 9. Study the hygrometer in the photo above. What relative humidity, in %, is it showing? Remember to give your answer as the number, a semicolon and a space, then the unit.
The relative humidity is 37; %
